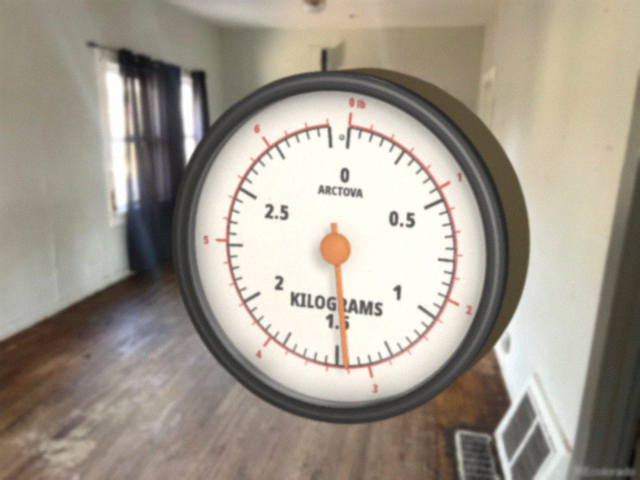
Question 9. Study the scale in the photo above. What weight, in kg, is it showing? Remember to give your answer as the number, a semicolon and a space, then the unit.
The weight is 1.45; kg
